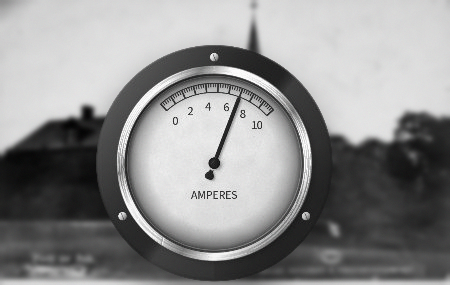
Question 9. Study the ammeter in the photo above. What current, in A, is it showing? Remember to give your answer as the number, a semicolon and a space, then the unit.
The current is 7; A
